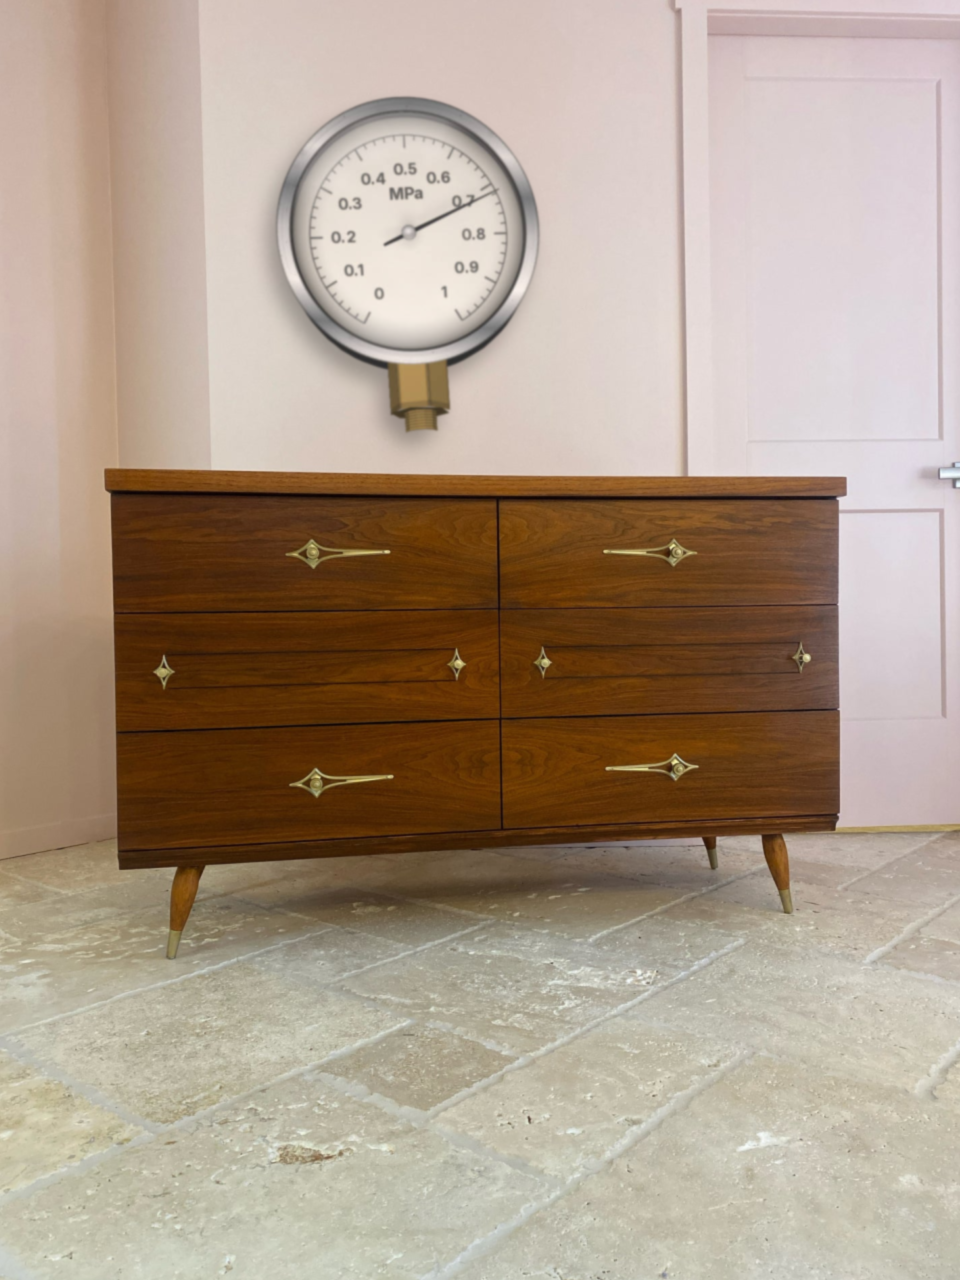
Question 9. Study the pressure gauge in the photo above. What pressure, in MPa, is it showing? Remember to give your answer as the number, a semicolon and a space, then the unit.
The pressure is 0.72; MPa
